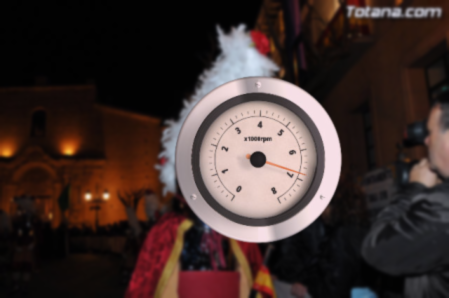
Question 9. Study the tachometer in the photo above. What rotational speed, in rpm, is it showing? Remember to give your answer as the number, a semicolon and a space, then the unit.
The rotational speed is 6800; rpm
